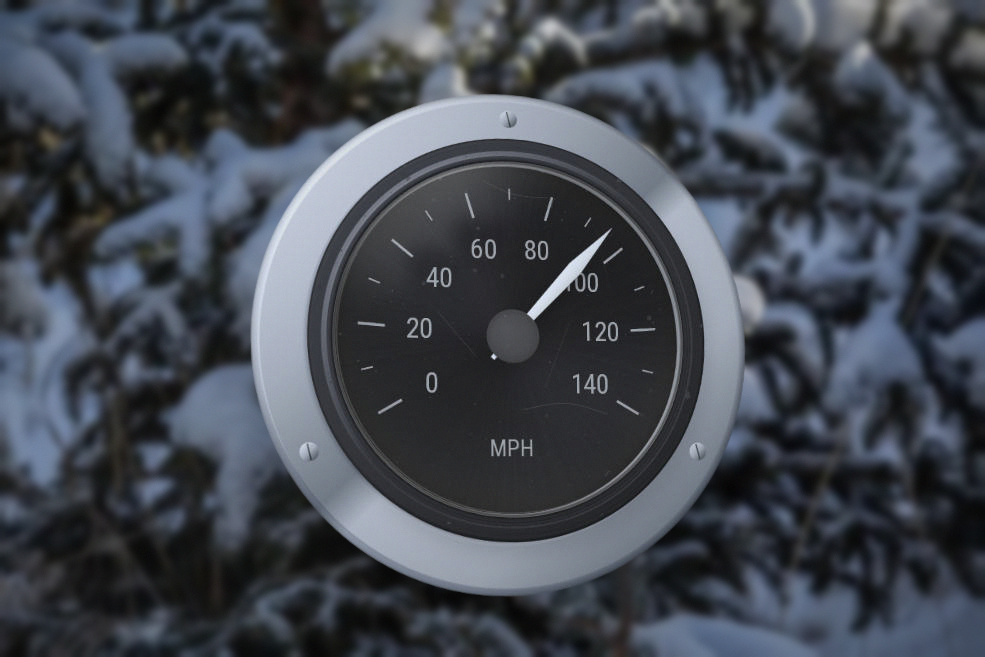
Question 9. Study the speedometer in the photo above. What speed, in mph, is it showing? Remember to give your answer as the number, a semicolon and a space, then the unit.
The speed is 95; mph
